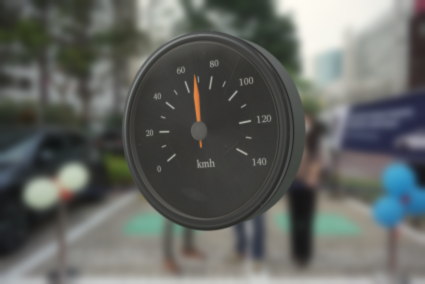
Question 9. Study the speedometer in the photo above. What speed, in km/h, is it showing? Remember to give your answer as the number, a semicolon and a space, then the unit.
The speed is 70; km/h
